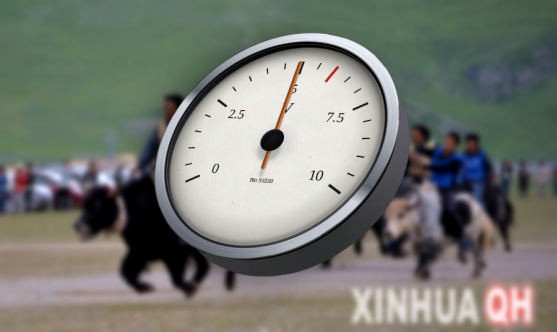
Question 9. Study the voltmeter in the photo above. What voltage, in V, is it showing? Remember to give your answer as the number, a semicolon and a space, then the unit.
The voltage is 5; V
